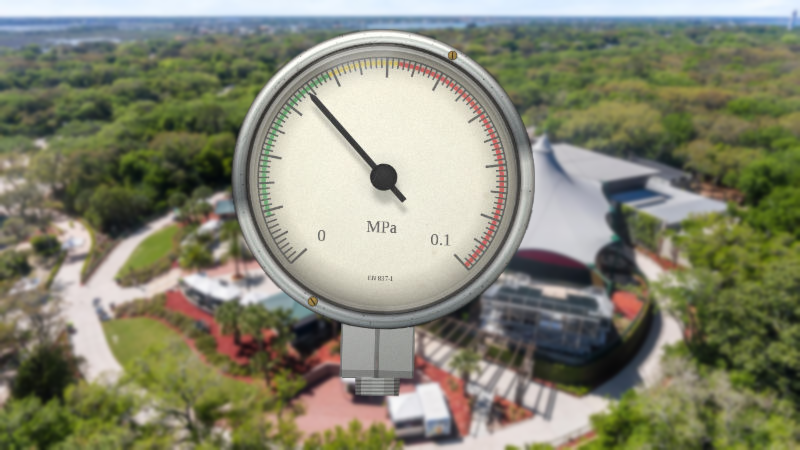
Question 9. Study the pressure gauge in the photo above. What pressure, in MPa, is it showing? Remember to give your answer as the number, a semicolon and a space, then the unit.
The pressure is 0.034; MPa
